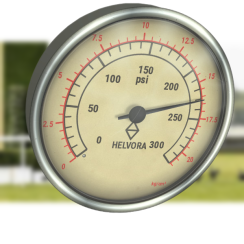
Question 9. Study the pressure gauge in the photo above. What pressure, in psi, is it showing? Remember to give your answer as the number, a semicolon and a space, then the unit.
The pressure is 230; psi
